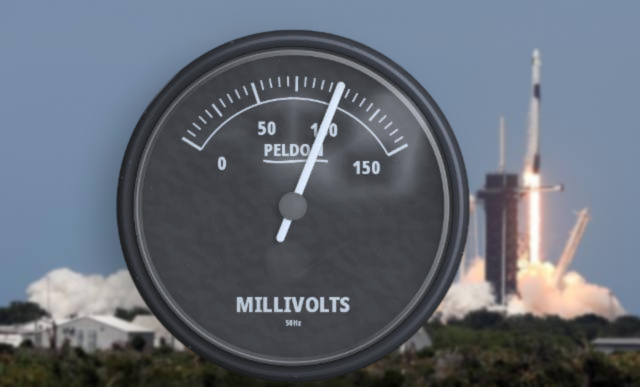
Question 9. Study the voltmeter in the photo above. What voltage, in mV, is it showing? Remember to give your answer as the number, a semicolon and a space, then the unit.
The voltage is 100; mV
